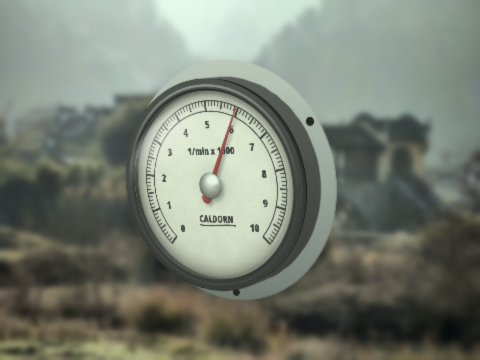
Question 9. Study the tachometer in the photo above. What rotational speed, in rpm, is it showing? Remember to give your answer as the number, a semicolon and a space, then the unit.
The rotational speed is 6000; rpm
